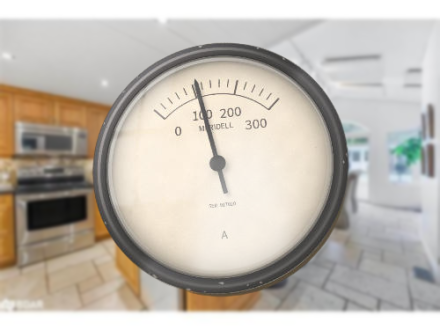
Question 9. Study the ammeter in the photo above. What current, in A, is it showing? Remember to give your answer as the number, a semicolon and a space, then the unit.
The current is 110; A
